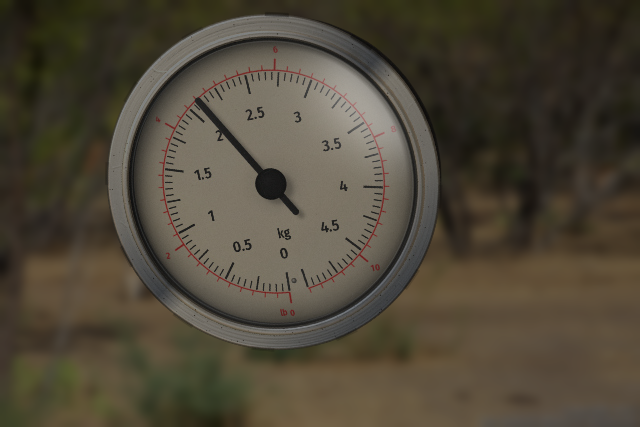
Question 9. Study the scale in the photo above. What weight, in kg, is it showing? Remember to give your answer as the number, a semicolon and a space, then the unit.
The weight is 2.1; kg
